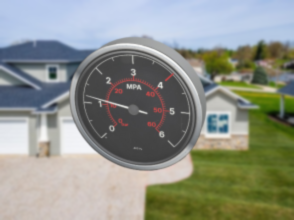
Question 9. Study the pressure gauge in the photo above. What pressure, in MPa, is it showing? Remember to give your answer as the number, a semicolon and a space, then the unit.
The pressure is 1.25; MPa
